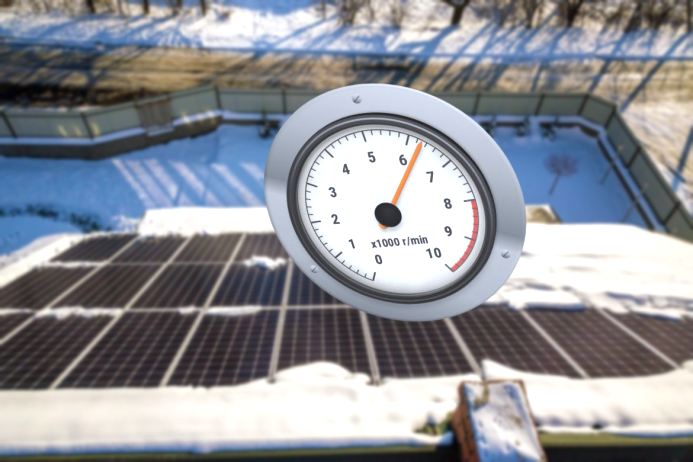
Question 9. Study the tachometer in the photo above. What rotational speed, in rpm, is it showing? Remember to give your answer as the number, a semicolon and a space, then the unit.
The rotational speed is 6300; rpm
